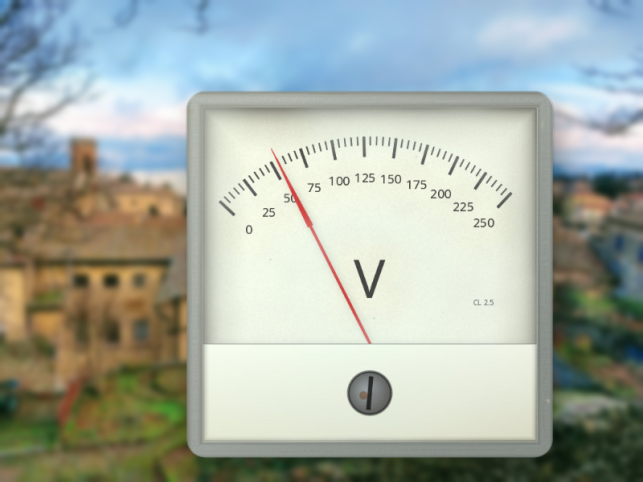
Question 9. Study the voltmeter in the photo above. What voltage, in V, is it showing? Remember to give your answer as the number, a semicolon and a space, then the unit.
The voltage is 55; V
